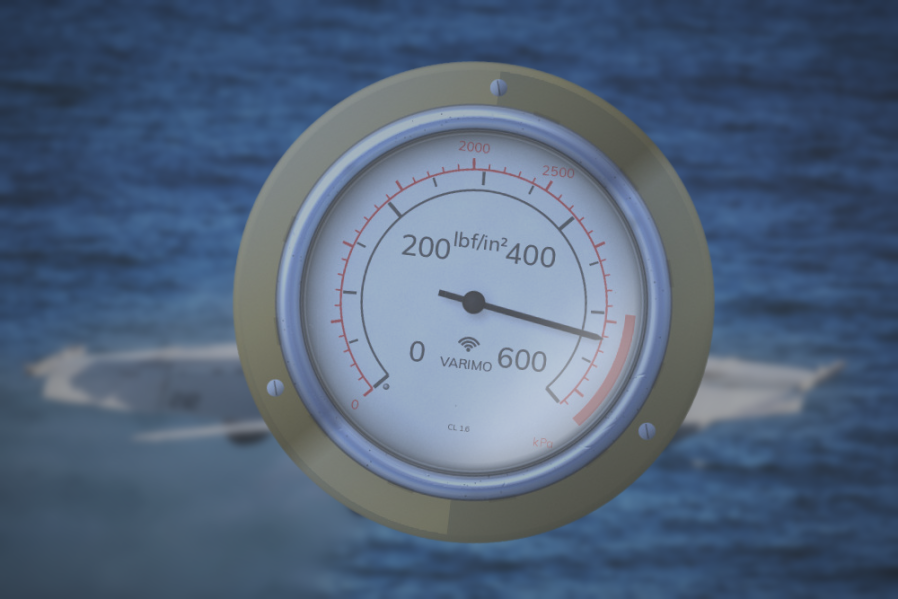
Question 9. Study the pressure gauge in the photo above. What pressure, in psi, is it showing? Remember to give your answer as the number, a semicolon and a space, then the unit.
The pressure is 525; psi
